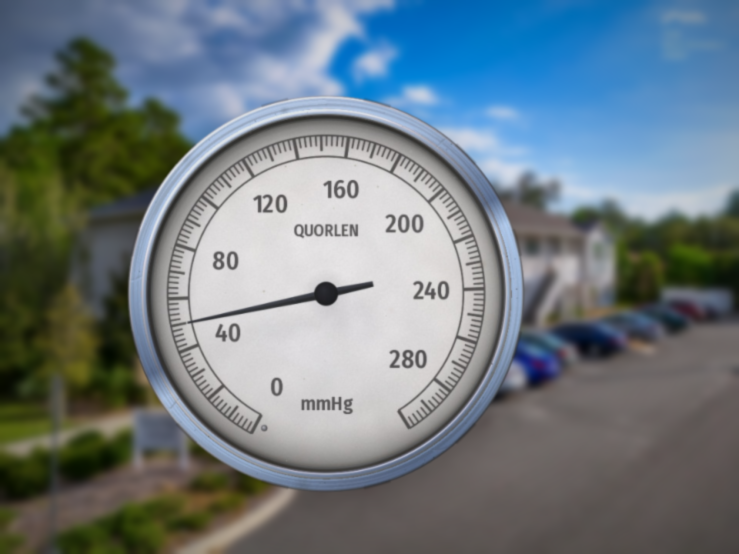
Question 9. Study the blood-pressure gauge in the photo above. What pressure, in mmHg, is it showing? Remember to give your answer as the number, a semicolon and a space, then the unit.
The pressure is 50; mmHg
